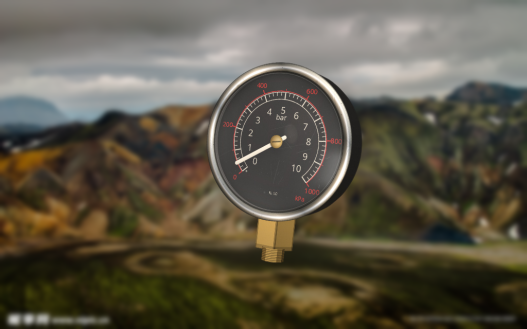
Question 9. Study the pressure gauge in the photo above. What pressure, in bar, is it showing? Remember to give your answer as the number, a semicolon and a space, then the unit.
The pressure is 0.4; bar
